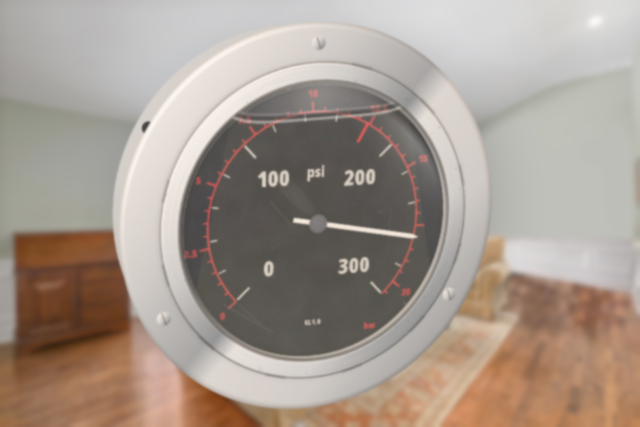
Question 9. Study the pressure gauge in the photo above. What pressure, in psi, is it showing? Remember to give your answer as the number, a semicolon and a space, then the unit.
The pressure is 260; psi
